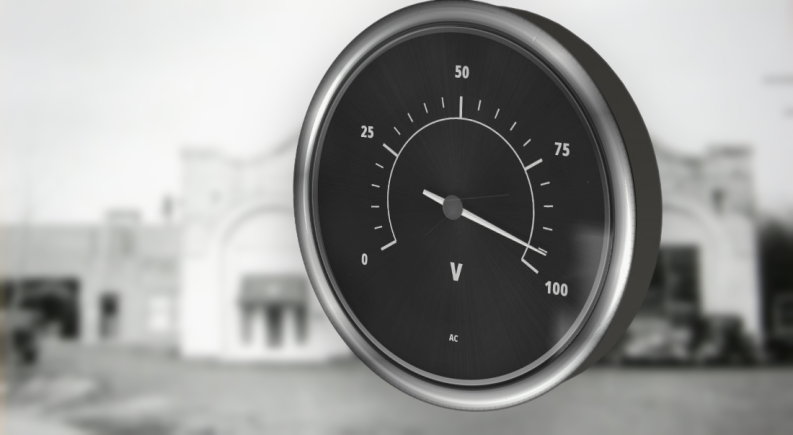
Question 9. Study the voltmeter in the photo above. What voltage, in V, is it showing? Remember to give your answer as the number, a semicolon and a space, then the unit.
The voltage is 95; V
